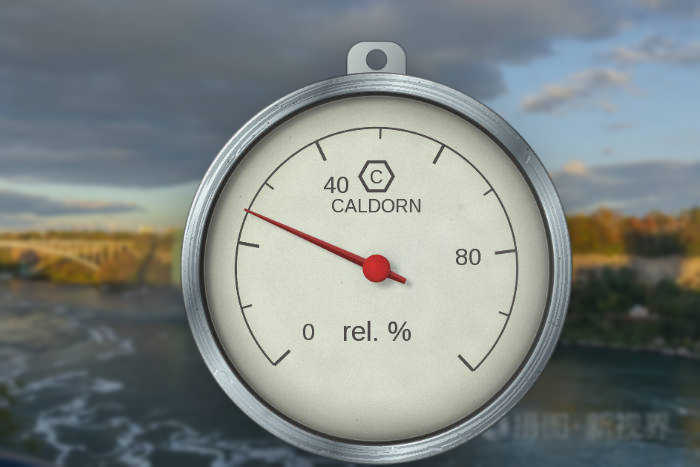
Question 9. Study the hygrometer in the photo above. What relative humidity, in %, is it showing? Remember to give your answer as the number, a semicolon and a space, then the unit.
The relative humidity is 25; %
